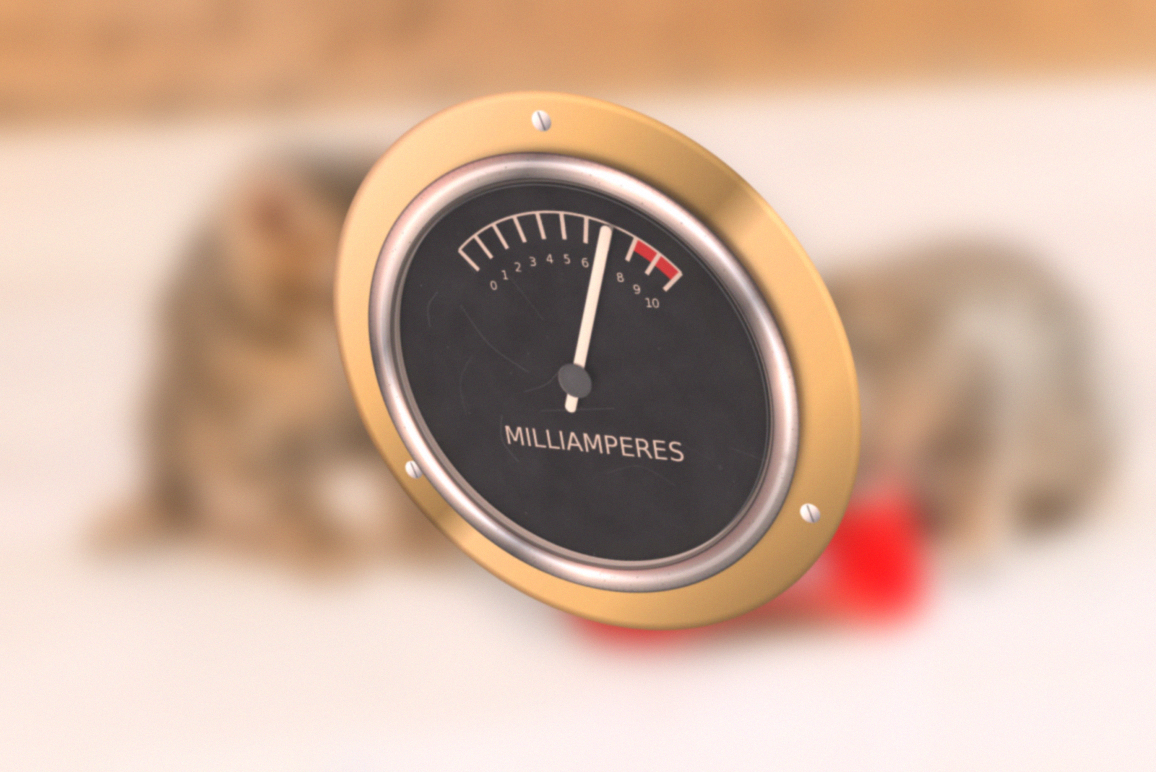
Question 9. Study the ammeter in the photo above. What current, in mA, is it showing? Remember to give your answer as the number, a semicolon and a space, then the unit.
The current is 7; mA
